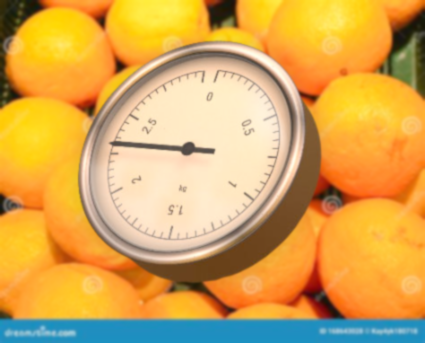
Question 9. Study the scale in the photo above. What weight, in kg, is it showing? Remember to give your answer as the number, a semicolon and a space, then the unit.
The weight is 2.3; kg
